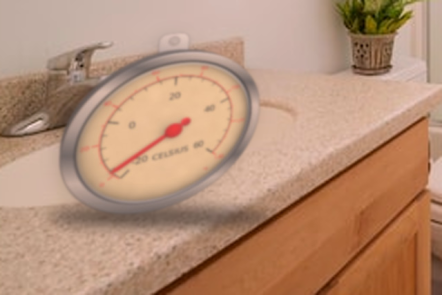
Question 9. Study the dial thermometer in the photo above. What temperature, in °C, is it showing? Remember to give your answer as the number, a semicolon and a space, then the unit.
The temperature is -16; °C
